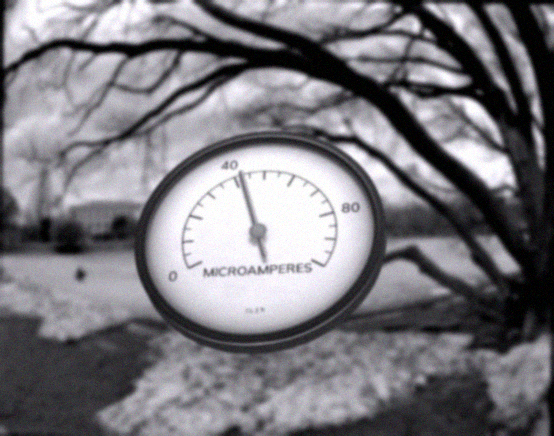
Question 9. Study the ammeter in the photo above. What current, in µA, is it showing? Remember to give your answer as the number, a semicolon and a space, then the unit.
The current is 42.5; µA
